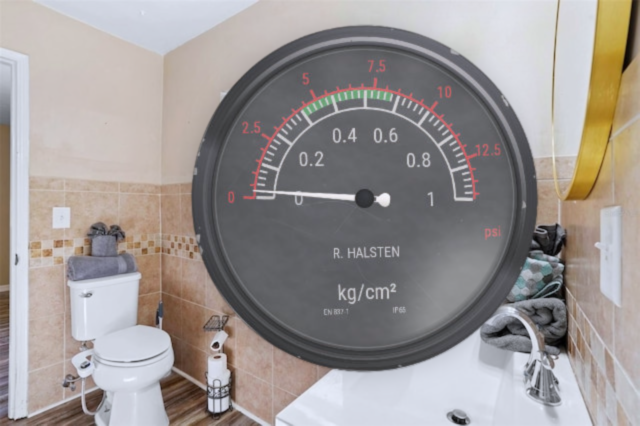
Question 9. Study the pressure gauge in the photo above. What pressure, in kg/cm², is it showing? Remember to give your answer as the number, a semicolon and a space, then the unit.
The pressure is 0.02; kg/cm²
